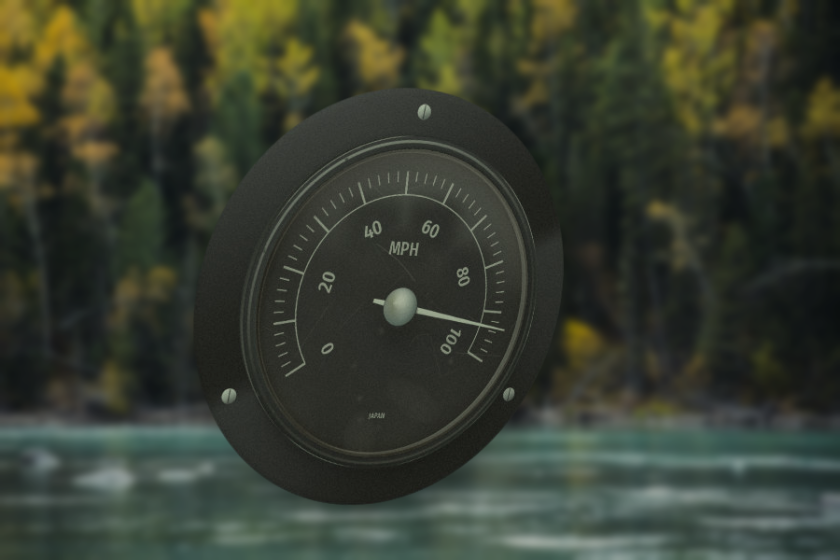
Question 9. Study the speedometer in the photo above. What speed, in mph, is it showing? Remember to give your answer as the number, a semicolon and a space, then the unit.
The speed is 93; mph
